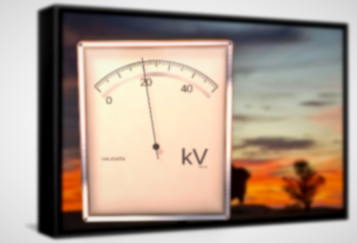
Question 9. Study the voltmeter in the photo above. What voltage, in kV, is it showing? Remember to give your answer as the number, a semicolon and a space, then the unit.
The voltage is 20; kV
